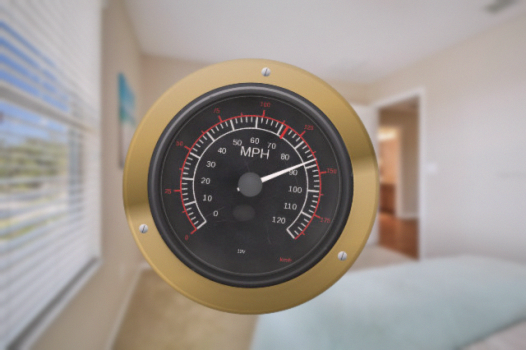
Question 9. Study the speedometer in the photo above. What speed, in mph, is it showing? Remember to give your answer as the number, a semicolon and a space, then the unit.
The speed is 88; mph
